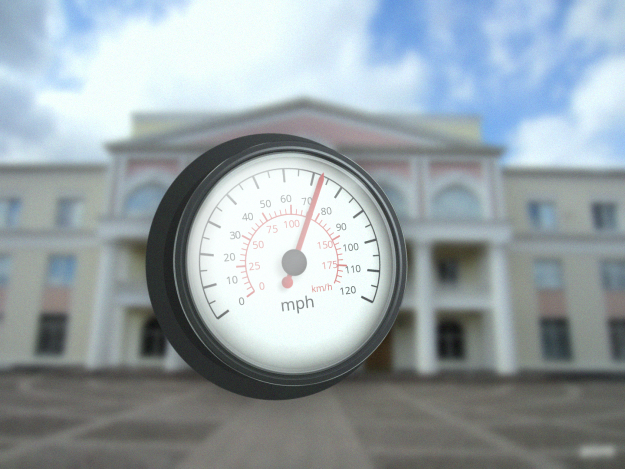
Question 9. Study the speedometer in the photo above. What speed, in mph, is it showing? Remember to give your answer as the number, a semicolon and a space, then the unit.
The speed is 72.5; mph
